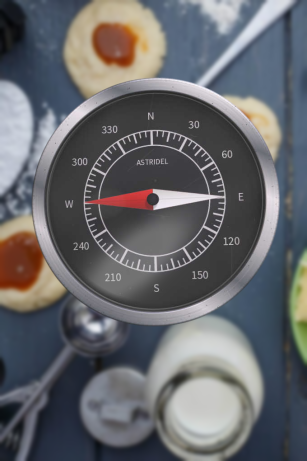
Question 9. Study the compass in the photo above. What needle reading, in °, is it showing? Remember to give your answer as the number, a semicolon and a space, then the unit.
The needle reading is 270; °
